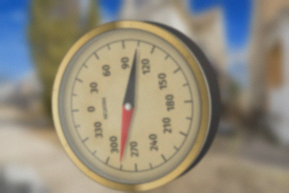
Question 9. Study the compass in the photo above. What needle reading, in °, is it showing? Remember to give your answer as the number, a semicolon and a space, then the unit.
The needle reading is 285; °
